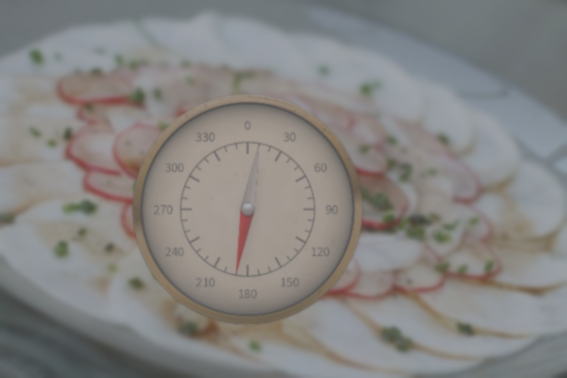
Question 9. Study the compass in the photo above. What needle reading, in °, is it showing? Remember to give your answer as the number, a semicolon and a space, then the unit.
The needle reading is 190; °
